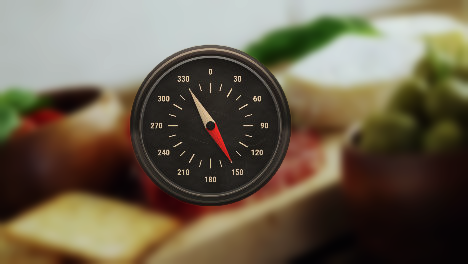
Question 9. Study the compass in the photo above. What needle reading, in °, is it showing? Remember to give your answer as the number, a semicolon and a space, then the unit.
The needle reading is 150; °
